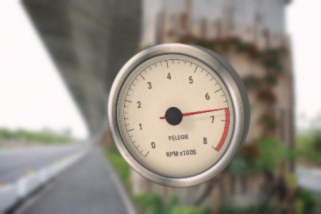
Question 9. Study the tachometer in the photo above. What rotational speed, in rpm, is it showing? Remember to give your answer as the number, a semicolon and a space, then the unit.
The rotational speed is 6600; rpm
